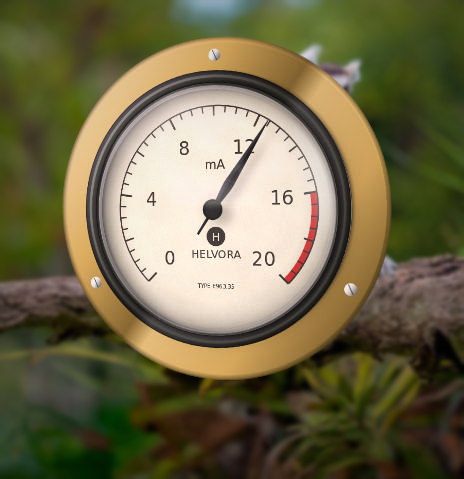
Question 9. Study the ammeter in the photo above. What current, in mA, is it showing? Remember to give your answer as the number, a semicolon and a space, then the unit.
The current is 12.5; mA
